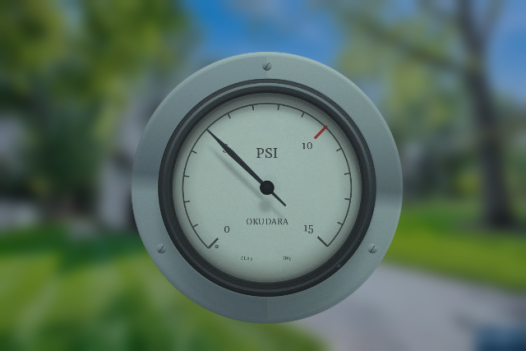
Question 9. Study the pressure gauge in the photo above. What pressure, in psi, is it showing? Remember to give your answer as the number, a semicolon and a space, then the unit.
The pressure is 5; psi
